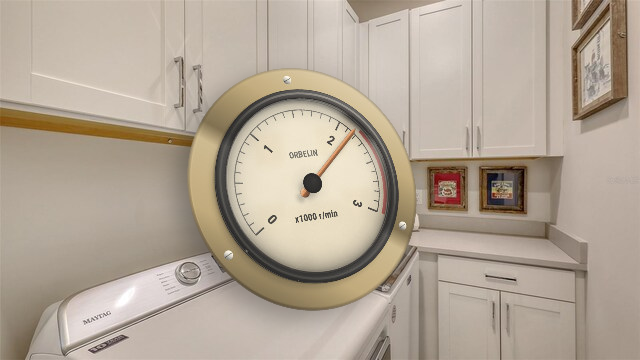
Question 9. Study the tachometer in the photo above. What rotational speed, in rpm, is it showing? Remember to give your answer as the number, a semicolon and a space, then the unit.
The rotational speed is 2150; rpm
